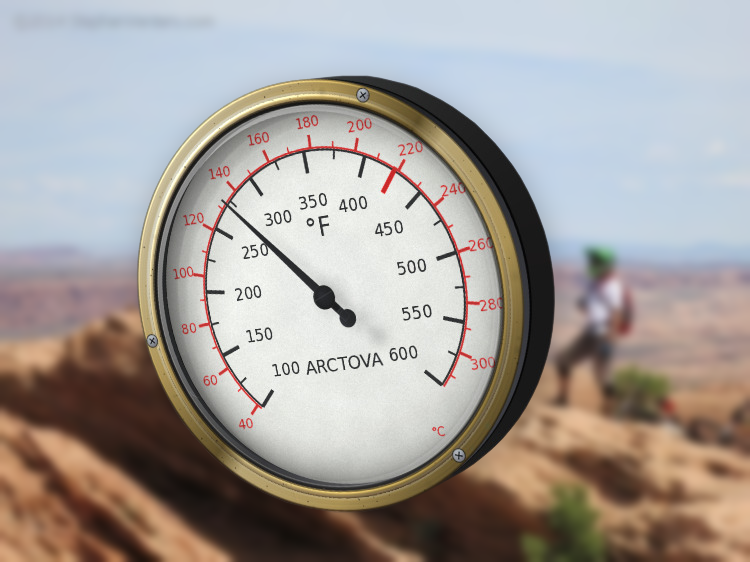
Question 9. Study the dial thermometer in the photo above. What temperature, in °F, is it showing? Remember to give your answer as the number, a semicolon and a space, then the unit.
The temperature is 275; °F
